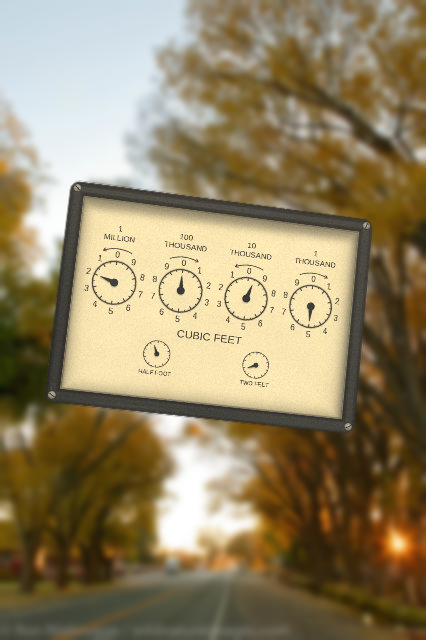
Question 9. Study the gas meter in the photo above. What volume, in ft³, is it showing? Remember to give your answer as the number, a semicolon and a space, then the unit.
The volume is 199500; ft³
